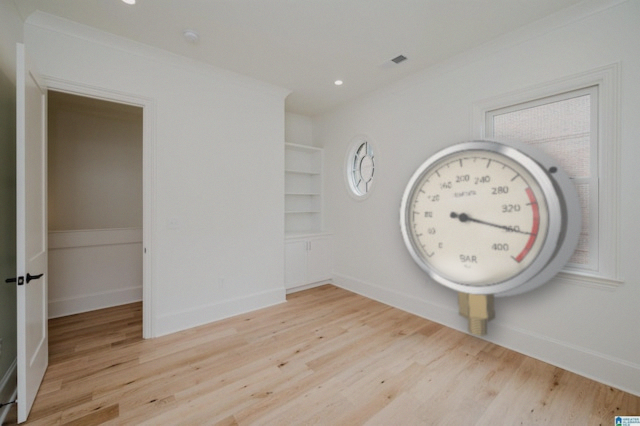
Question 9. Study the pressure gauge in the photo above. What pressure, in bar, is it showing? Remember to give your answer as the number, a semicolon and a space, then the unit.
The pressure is 360; bar
